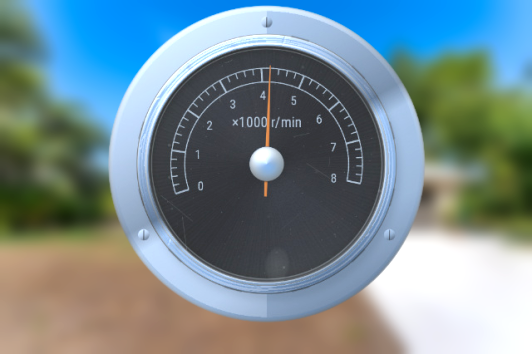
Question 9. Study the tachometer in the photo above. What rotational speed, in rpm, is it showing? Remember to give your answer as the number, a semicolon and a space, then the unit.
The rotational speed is 4200; rpm
